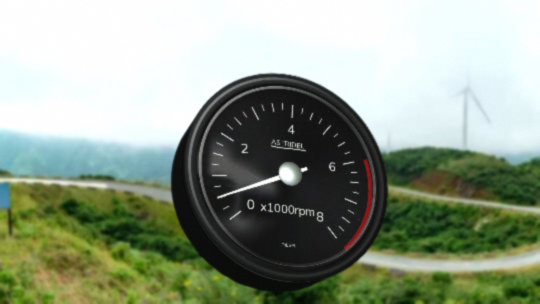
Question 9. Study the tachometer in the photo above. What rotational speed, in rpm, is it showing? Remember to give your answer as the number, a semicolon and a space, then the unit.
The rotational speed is 500; rpm
